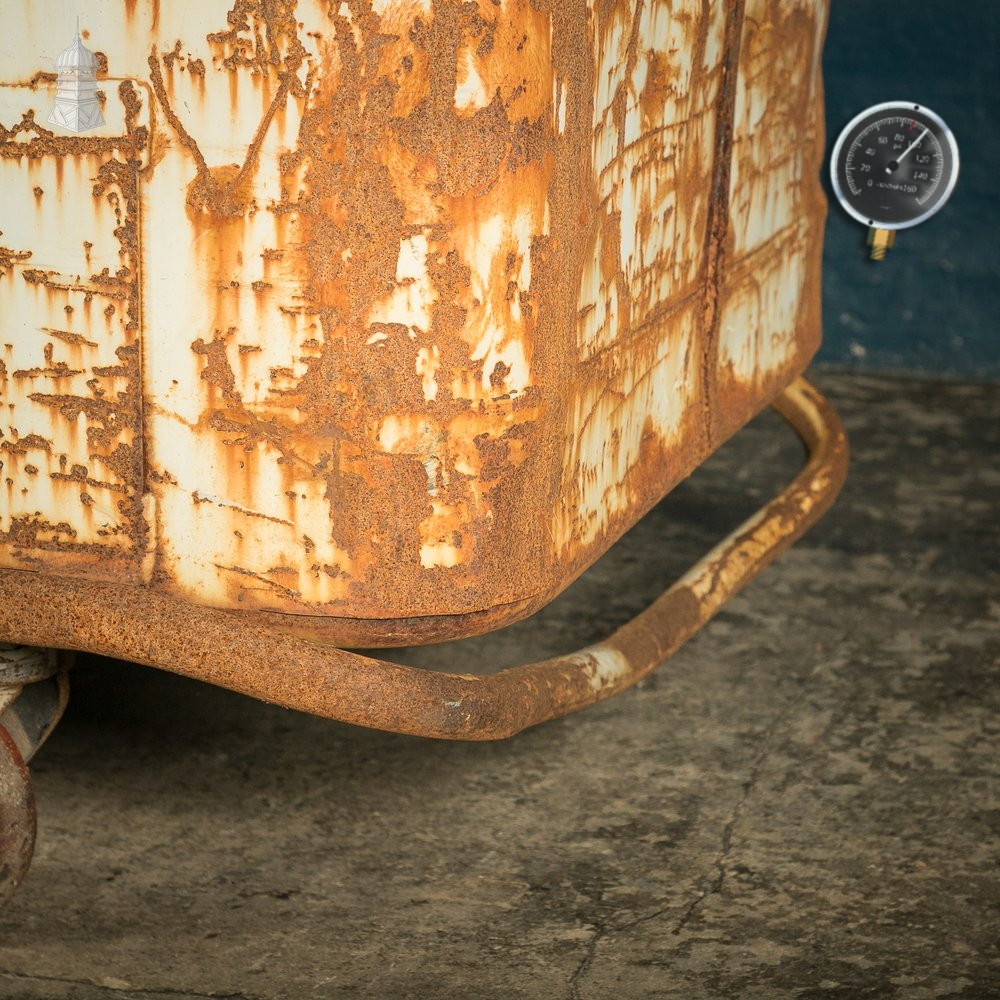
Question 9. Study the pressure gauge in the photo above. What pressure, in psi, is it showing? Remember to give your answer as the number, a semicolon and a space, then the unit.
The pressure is 100; psi
